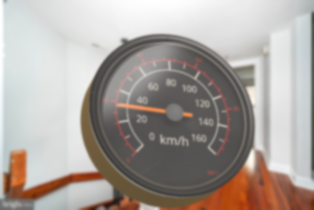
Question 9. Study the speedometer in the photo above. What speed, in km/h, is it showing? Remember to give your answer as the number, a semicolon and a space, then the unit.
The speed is 30; km/h
